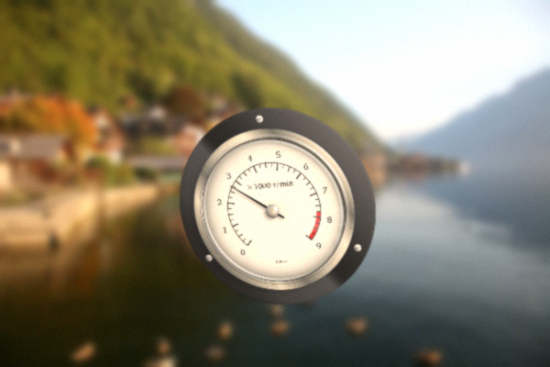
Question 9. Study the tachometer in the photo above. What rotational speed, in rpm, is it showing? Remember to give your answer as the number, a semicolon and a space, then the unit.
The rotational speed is 2750; rpm
